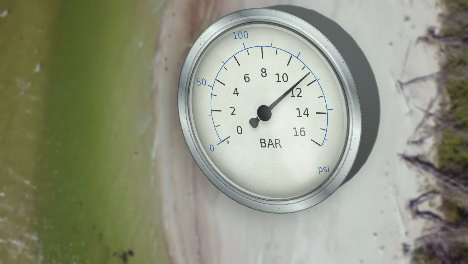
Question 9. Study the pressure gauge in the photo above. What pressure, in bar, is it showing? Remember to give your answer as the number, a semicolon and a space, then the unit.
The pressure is 11.5; bar
